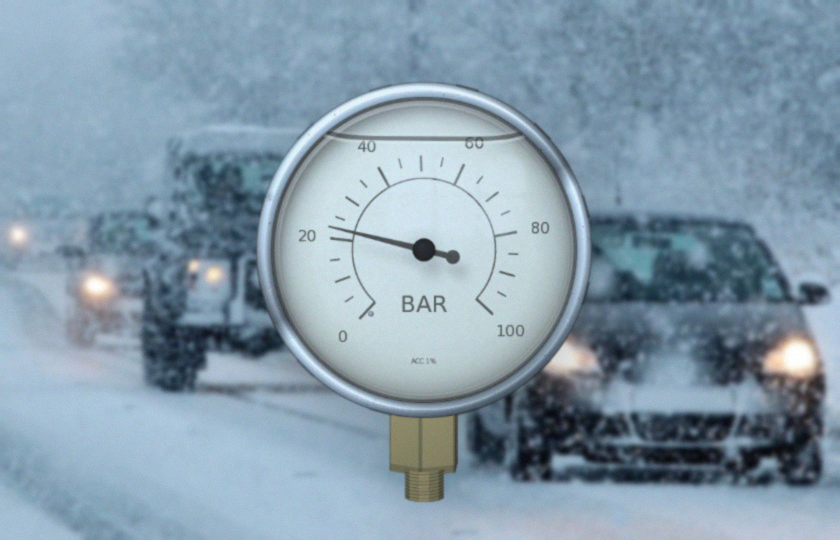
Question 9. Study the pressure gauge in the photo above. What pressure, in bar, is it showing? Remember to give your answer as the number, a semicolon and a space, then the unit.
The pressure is 22.5; bar
